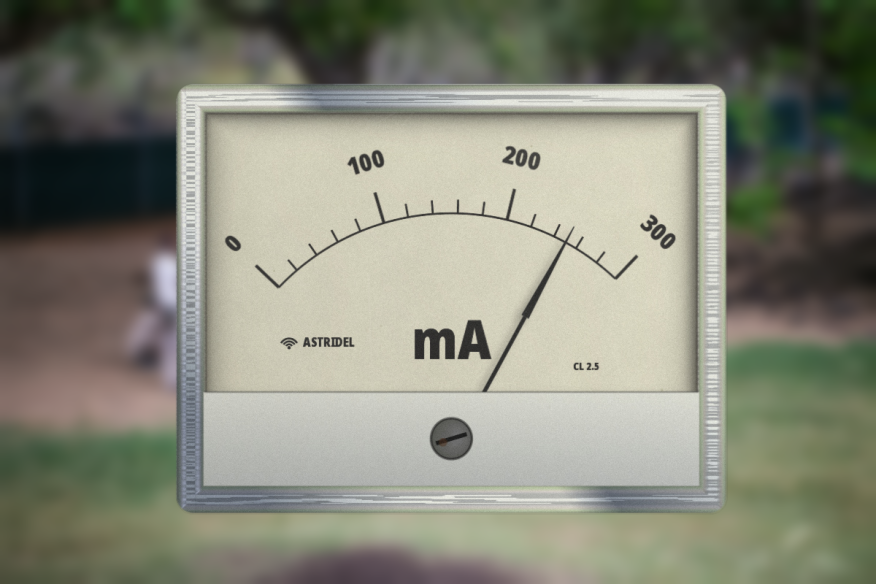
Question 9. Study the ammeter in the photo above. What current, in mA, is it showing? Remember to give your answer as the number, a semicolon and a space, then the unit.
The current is 250; mA
